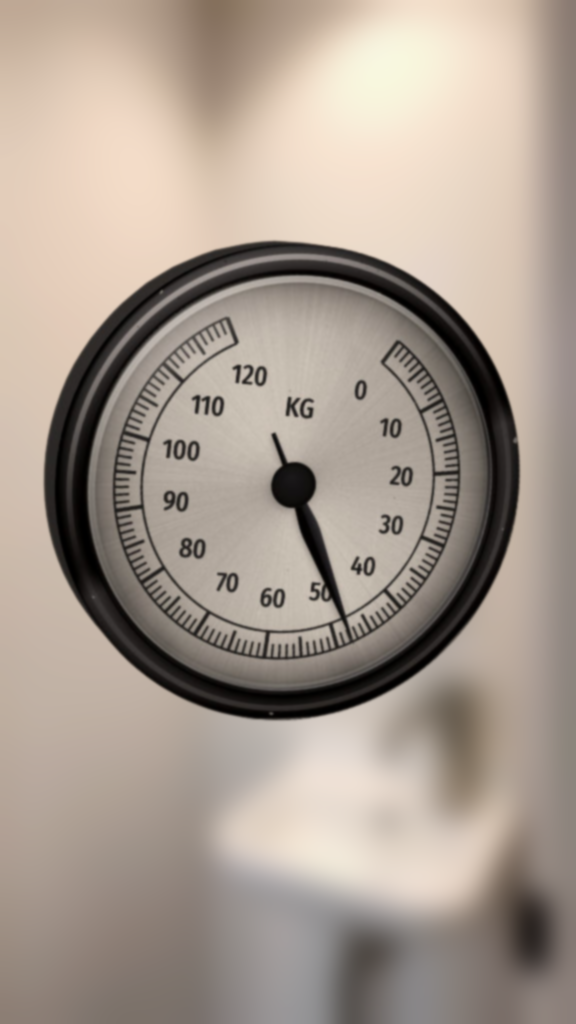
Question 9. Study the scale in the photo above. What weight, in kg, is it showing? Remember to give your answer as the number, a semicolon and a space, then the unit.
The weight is 48; kg
